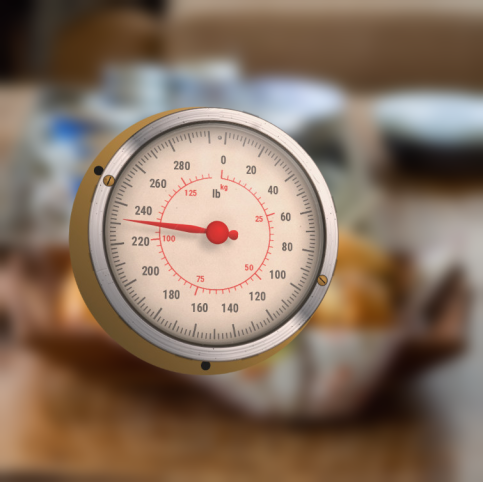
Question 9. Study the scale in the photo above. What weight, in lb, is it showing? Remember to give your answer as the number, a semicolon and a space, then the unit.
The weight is 232; lb
